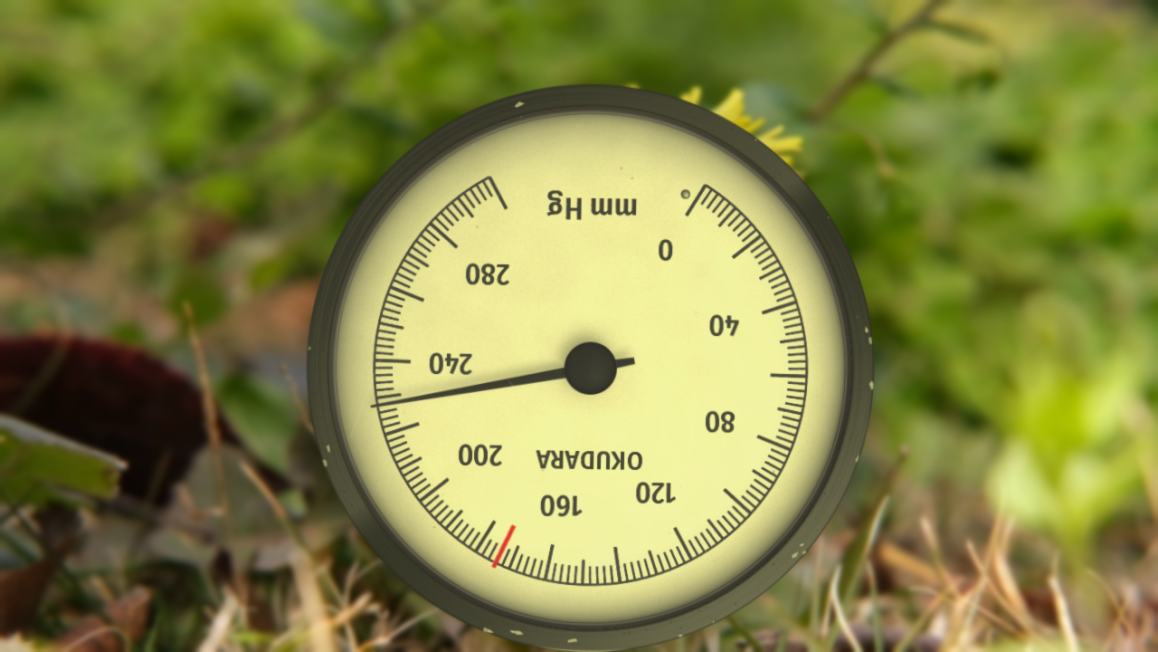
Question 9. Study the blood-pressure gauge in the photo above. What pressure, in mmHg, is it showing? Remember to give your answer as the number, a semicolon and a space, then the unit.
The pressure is 228; mmHg
